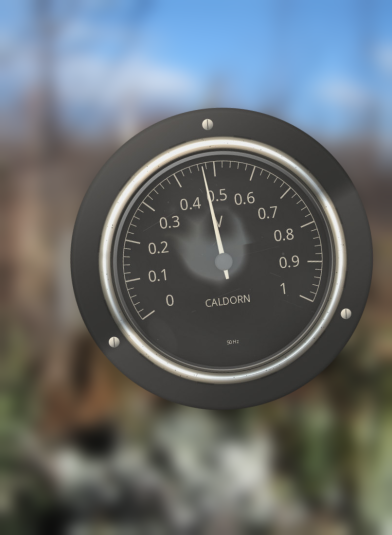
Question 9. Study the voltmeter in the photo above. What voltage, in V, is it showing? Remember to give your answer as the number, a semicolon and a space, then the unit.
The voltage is 0.47; V
